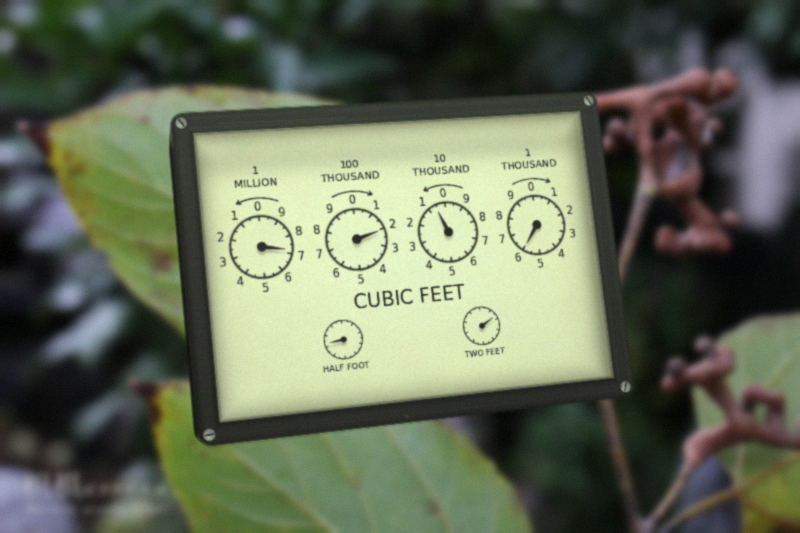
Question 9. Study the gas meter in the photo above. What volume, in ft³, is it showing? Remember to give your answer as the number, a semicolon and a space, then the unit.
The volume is 720600; ft³
